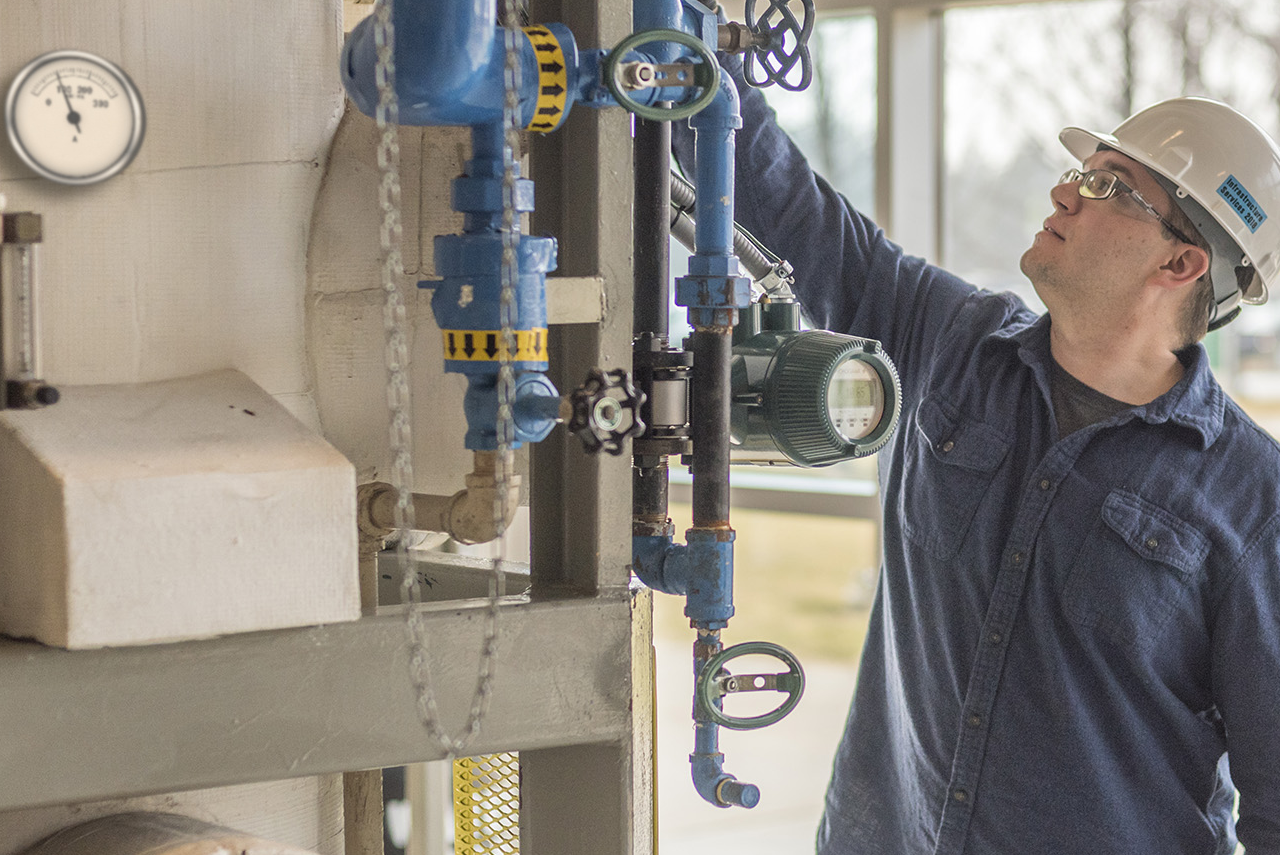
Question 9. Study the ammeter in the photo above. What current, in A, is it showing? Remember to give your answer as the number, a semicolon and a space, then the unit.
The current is 100; A
